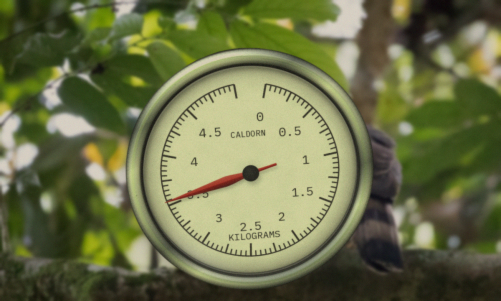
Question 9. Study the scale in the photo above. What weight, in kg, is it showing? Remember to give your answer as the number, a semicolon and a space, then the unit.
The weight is 3.55; kg
